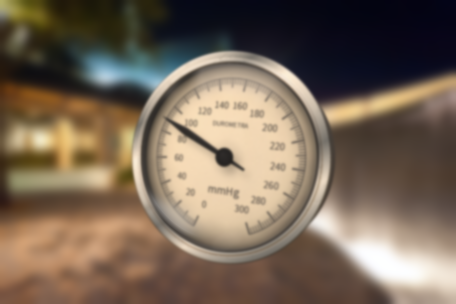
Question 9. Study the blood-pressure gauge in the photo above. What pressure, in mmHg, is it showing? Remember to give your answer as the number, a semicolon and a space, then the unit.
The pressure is 90; mmHg
